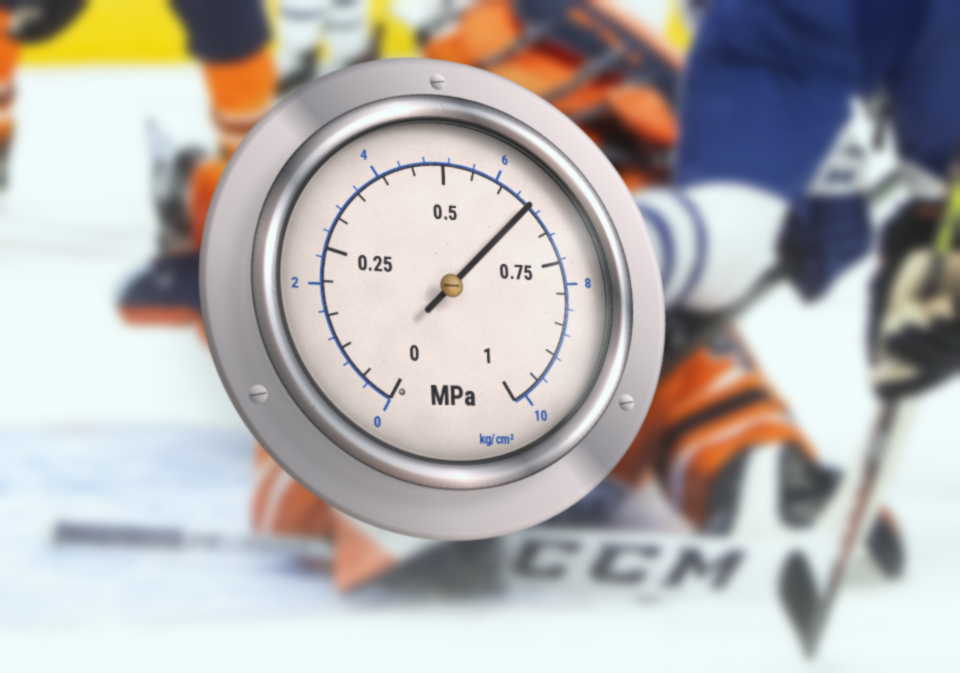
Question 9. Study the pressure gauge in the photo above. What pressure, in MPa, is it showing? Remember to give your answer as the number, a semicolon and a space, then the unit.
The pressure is 0.65; MPa
